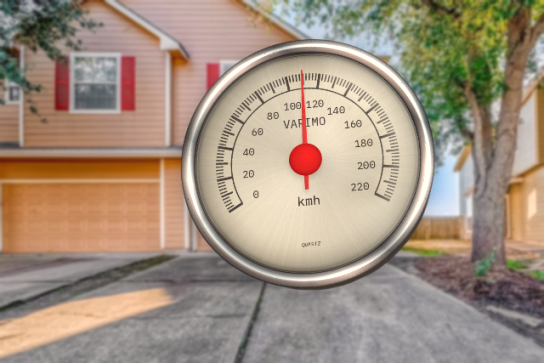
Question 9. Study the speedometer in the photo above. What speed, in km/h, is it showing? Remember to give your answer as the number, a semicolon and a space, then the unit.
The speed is 110; km/h
